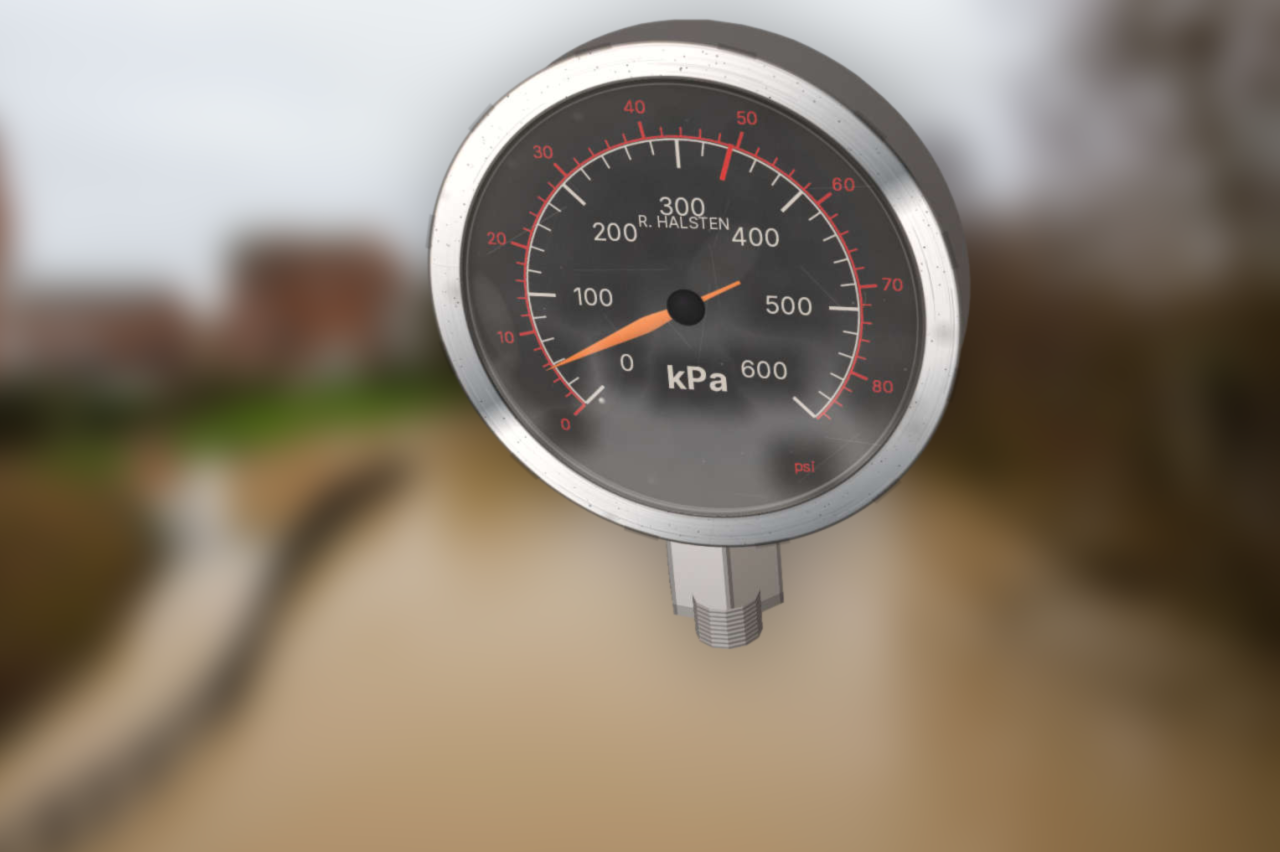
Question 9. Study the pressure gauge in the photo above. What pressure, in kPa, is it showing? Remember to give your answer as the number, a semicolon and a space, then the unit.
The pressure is 40; kPa
